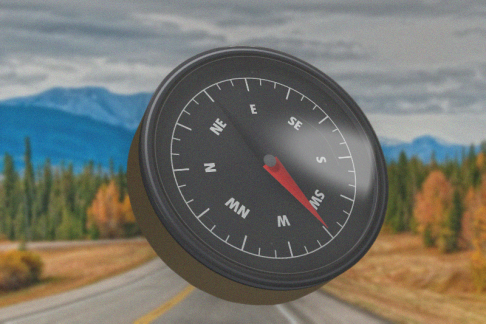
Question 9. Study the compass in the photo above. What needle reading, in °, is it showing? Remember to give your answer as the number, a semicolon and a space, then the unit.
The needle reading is 240; °
